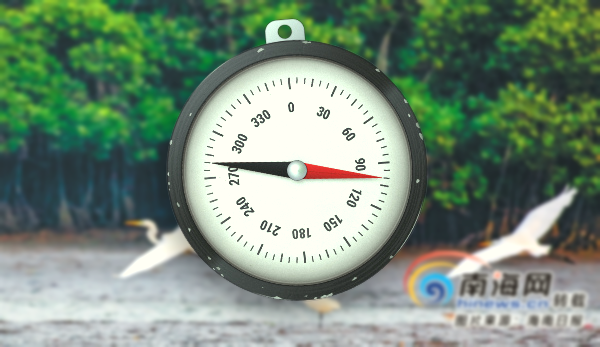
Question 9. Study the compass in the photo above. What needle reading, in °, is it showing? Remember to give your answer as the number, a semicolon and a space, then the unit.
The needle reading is 100; °
